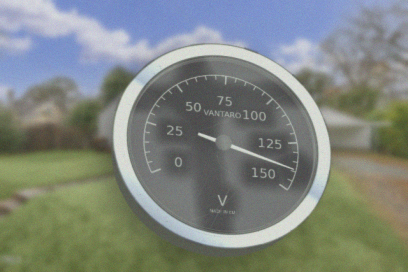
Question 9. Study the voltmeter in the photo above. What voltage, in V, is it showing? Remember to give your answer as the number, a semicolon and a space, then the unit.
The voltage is 140; V
